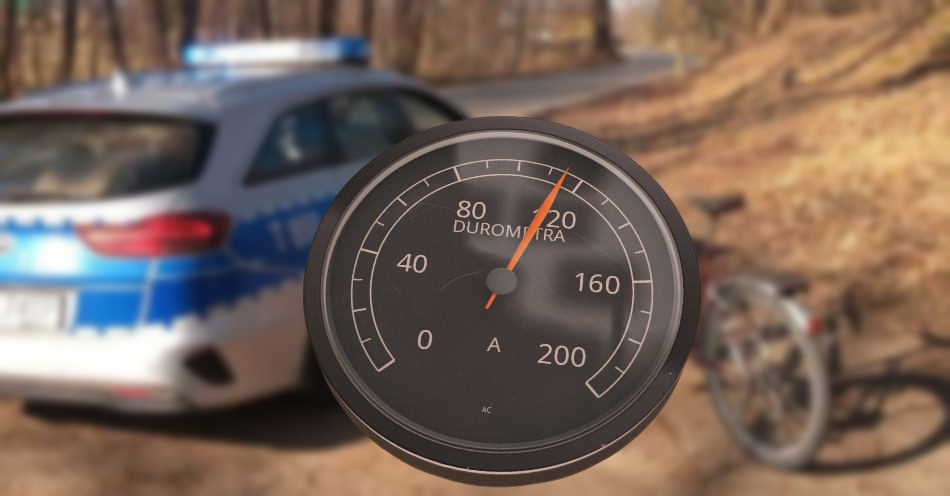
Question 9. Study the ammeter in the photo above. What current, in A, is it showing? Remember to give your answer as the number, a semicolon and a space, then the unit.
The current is 115; A
